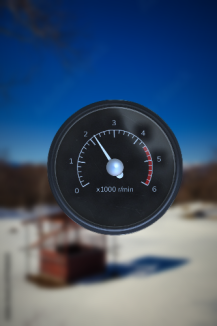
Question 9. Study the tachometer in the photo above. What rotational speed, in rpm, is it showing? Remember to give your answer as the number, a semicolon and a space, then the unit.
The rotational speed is 2200; rpm
